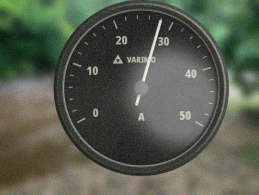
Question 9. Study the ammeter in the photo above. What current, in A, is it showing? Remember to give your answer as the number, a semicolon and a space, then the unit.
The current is 28; A
